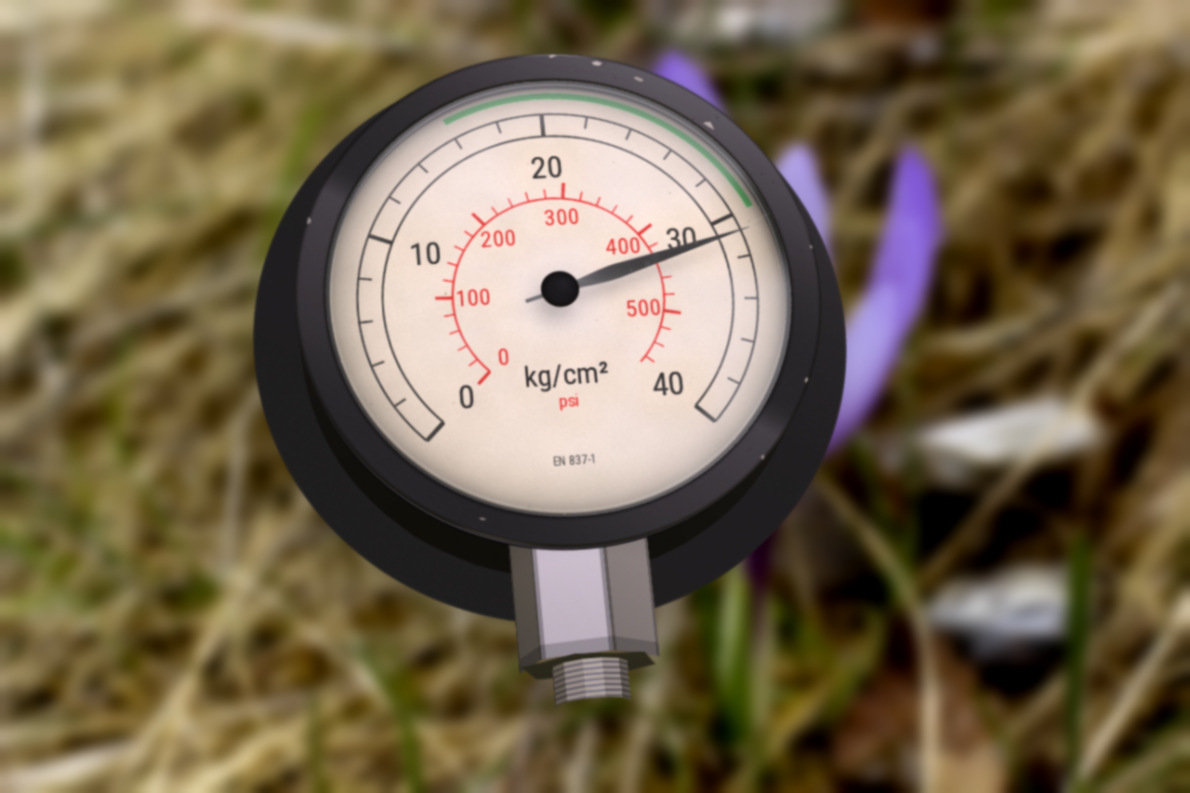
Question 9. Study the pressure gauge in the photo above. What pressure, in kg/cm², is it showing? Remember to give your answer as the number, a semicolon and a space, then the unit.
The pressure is 31; kg/cm²
